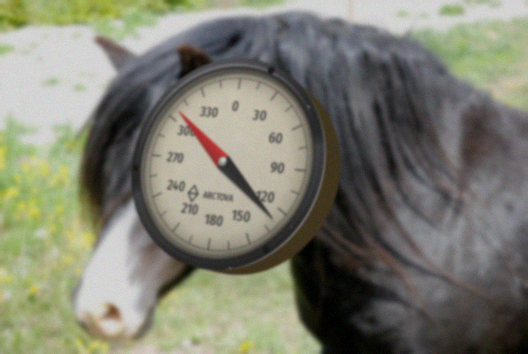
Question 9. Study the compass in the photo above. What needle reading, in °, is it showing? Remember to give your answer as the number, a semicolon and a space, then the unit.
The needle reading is 307.5; °
